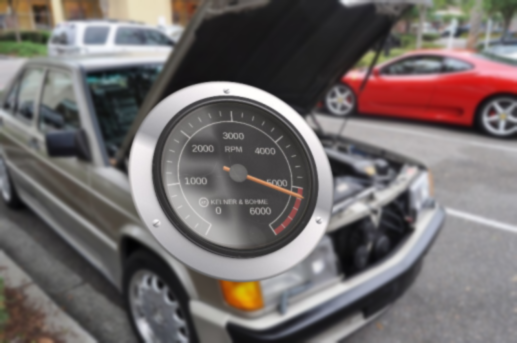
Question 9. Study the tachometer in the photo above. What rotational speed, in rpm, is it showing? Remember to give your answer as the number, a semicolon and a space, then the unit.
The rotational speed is 5200; rpm
